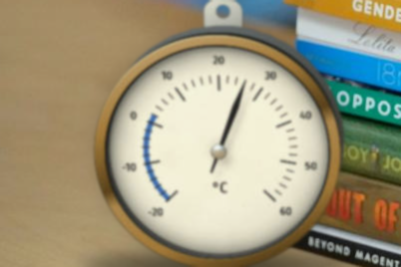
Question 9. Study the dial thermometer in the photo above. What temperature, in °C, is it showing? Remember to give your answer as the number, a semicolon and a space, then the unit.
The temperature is 26; °C
